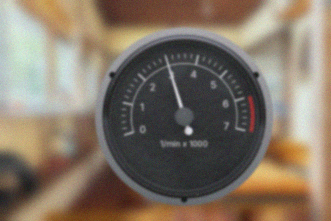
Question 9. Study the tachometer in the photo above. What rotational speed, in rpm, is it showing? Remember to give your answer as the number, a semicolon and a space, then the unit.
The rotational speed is 3000; rpm
